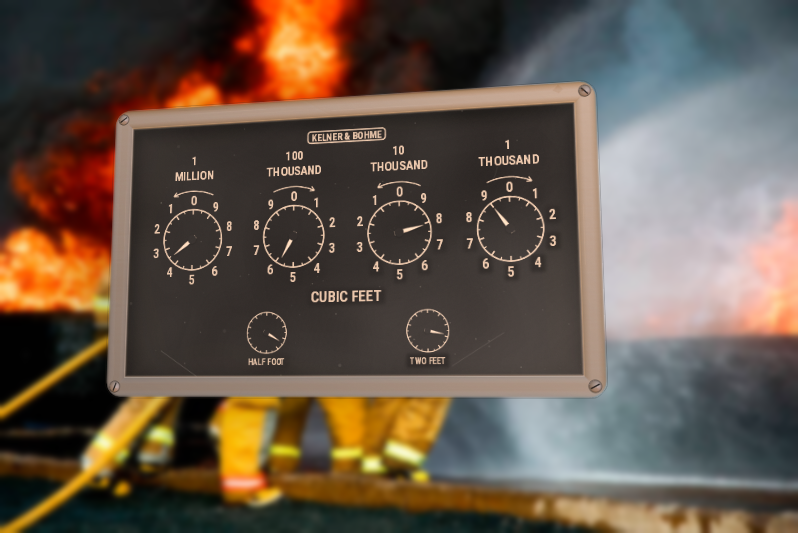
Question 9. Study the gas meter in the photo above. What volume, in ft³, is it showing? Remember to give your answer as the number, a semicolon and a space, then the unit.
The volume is 357900; ft³
